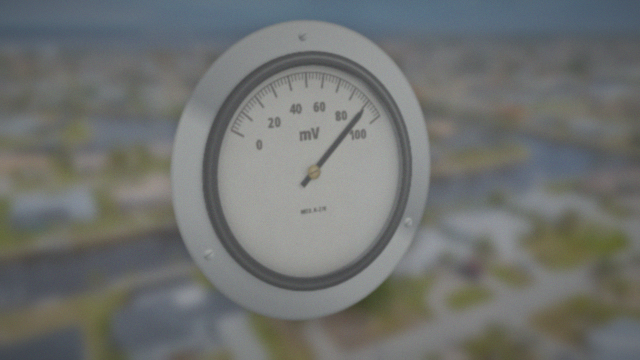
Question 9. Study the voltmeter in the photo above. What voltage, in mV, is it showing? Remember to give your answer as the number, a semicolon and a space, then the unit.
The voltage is 90; mV
